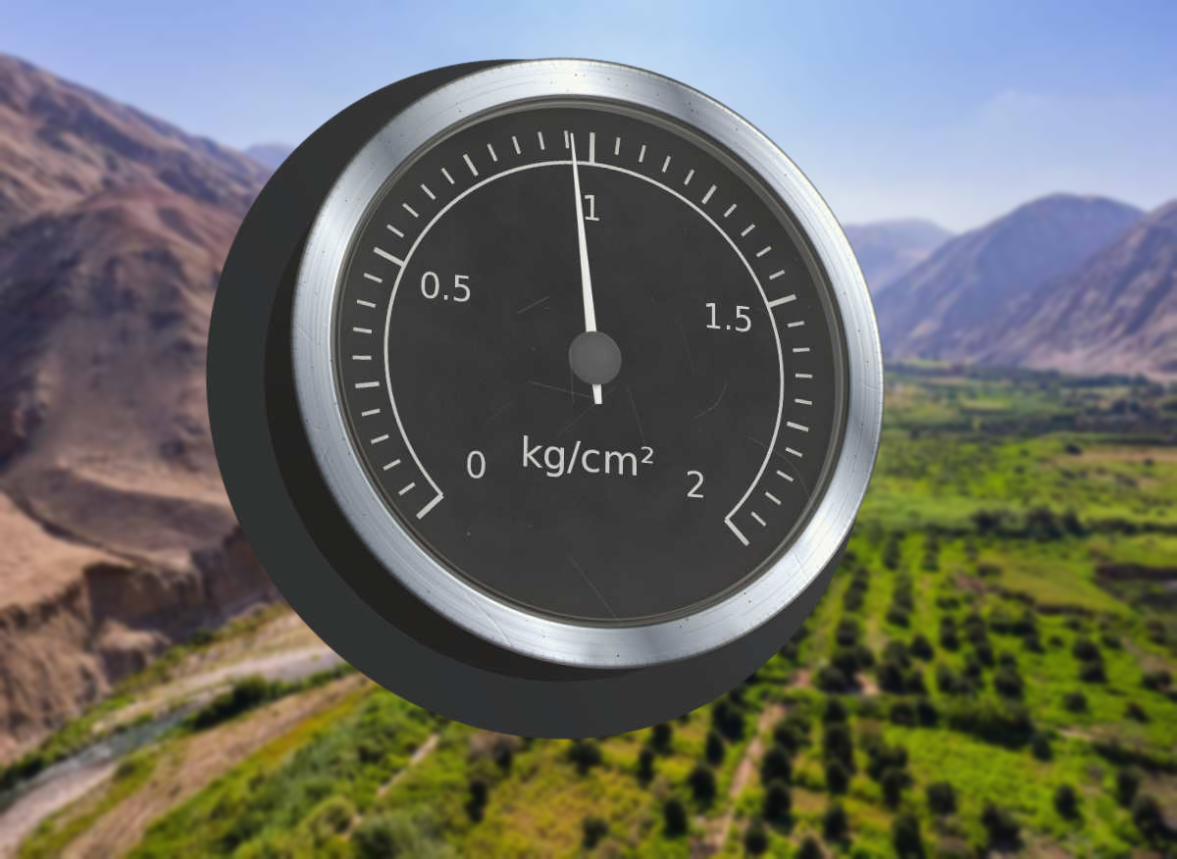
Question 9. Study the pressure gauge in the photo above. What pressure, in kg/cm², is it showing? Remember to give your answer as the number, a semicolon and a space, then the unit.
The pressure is 0.95; kg/cm²
